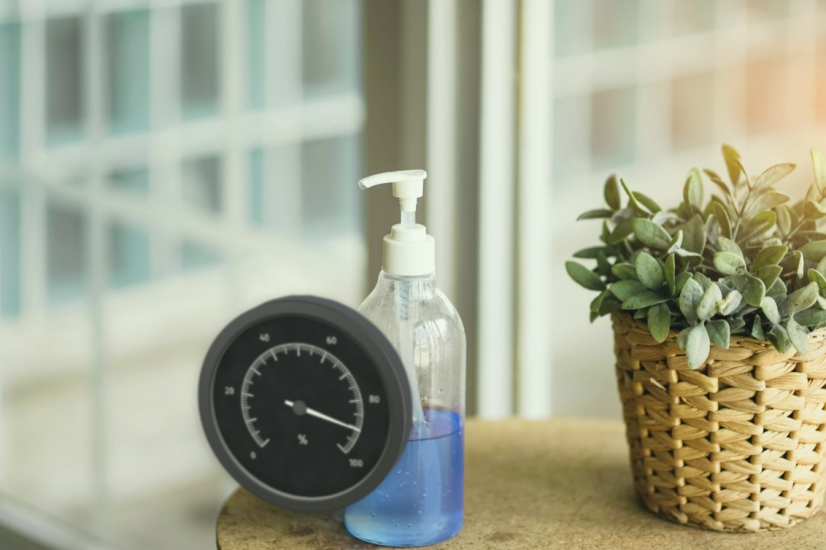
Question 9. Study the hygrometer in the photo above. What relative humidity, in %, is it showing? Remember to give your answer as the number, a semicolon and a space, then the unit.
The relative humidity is 90; %
